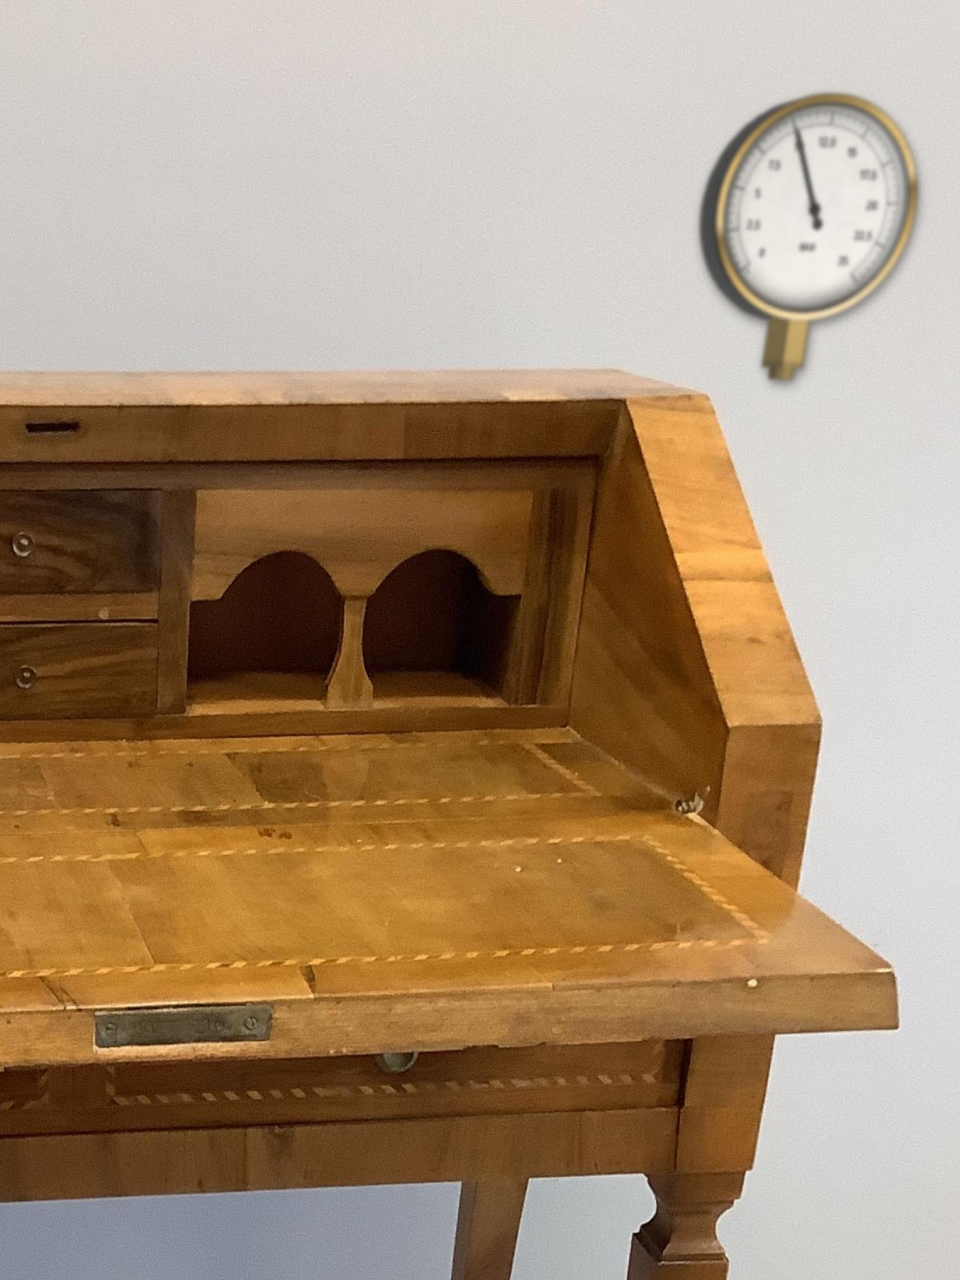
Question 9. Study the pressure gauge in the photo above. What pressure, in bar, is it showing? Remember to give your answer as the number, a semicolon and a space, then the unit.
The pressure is 10; bar
